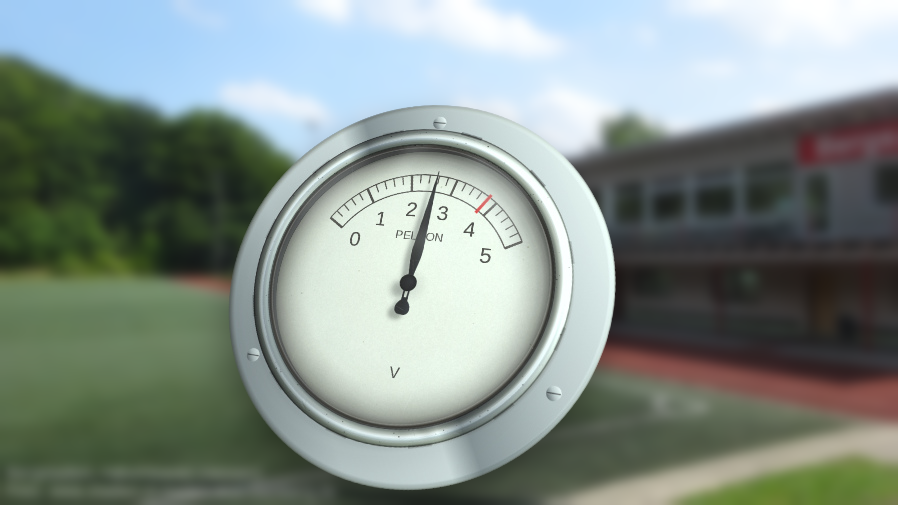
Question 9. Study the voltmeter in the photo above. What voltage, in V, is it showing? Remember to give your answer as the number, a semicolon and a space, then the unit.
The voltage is 2.6; V
